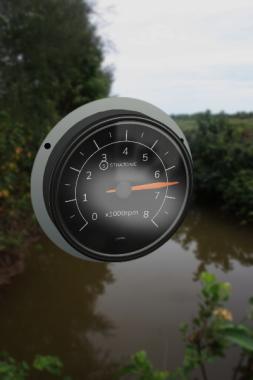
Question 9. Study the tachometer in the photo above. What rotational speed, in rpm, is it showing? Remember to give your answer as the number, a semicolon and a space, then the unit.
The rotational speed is 6500; rpm
